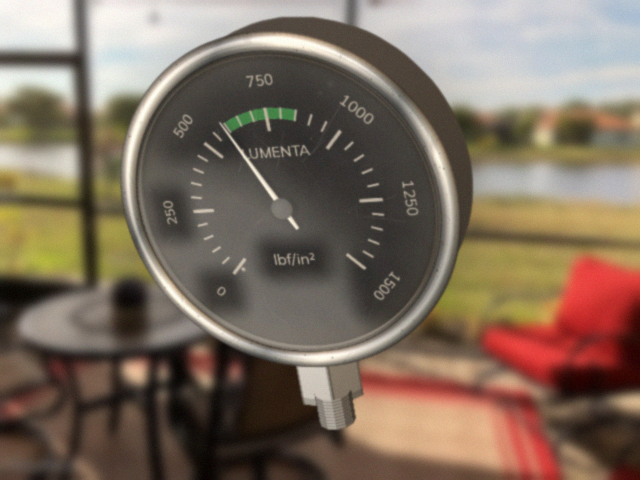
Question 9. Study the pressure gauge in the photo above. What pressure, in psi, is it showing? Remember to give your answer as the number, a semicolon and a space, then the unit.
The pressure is 600; psi
